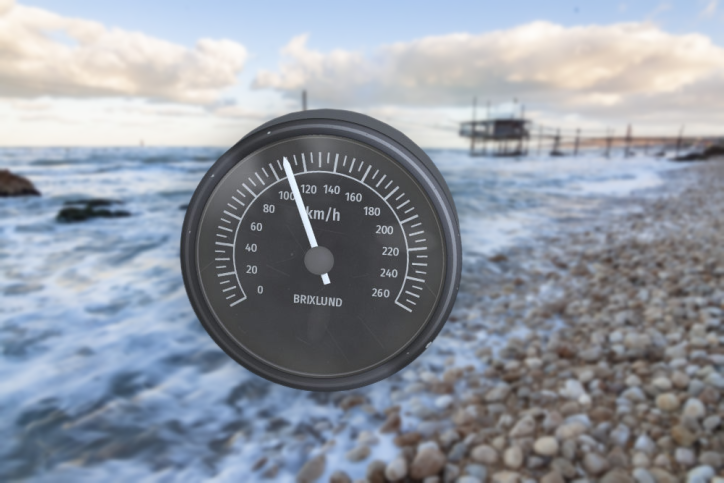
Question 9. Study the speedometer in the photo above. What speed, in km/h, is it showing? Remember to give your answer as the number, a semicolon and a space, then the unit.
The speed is 110; km/h
